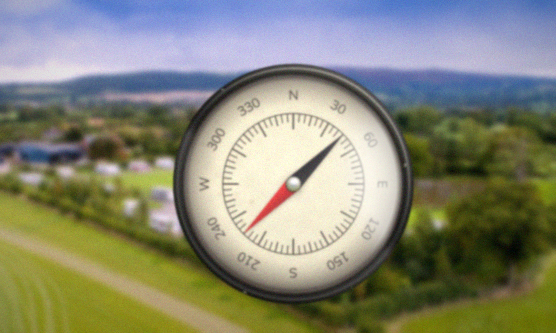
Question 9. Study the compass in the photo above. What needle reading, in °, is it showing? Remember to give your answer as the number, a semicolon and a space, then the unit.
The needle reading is 225; °
